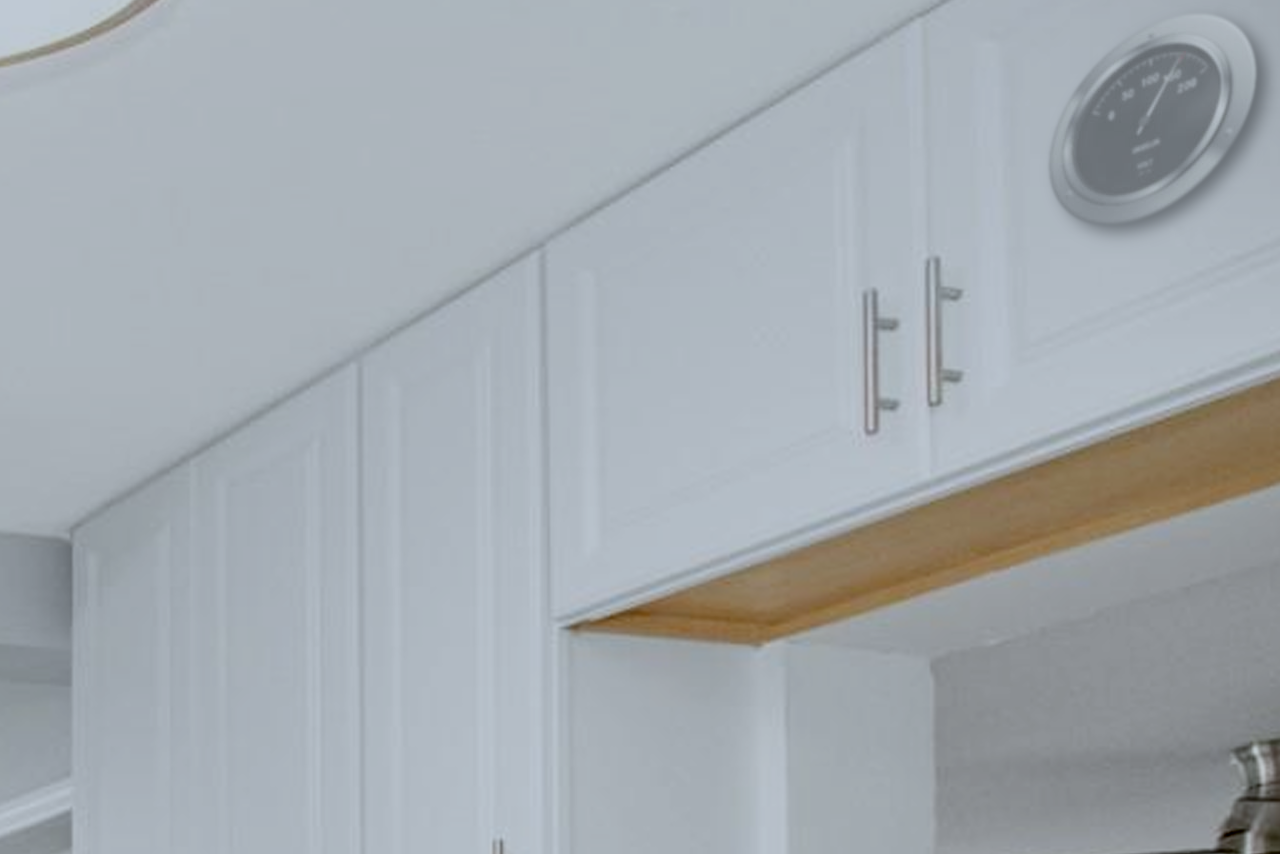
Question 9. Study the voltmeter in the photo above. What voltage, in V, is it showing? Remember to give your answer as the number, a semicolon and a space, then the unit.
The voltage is 150; V
